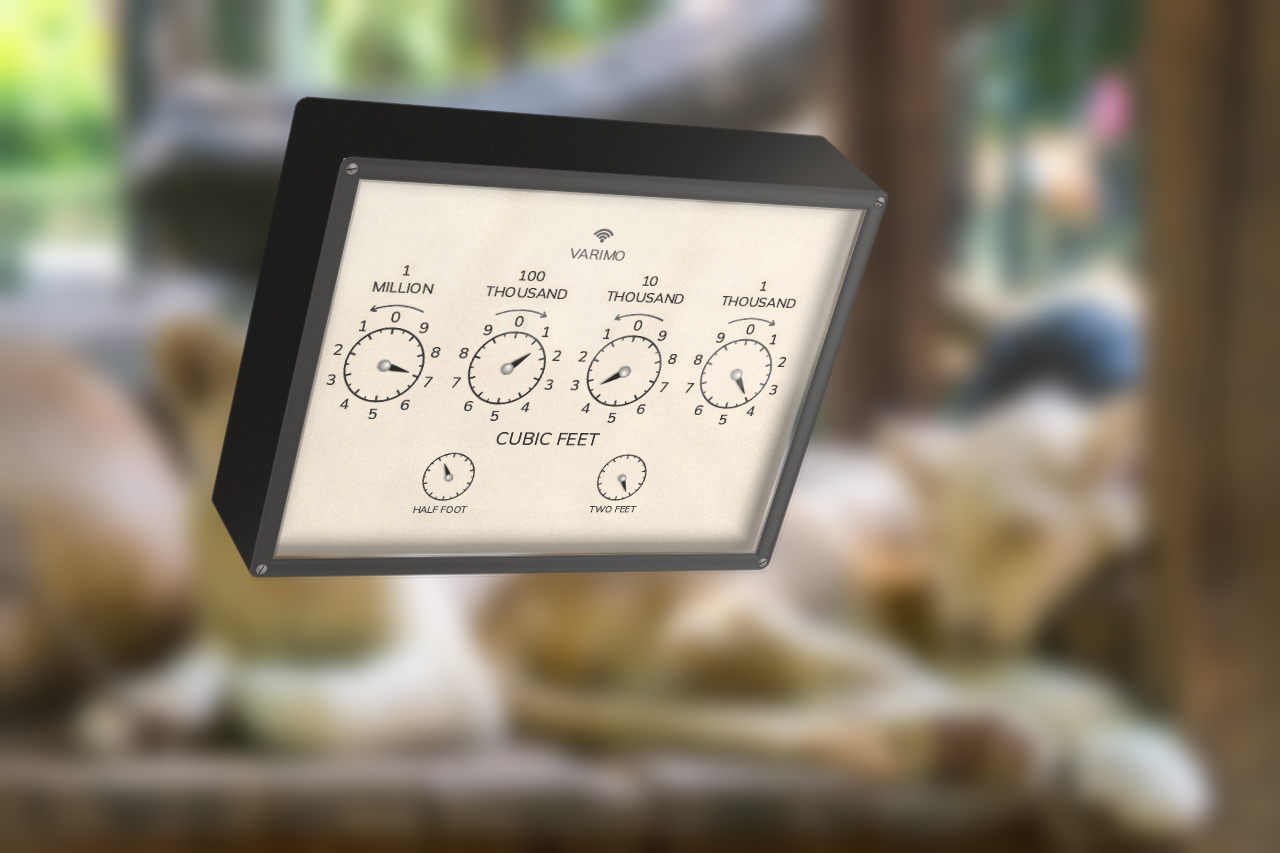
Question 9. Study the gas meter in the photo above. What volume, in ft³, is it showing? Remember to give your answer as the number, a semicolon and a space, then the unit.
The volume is 713400; ft³
